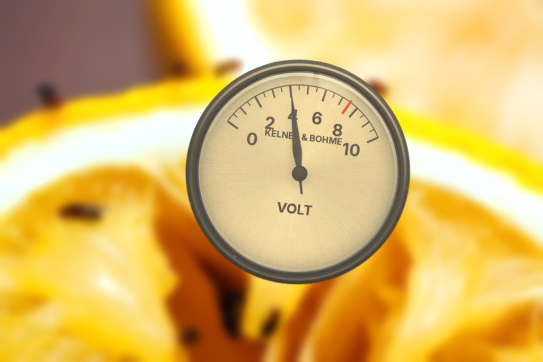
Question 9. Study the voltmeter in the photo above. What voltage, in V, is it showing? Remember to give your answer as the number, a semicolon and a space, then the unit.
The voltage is 4; V
